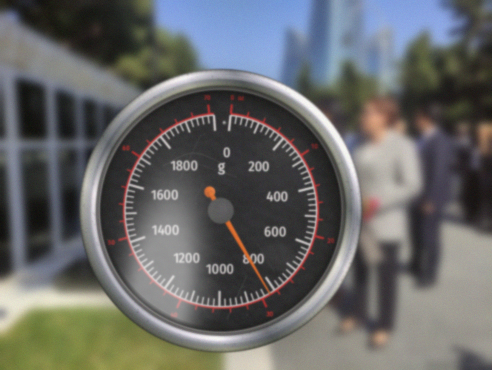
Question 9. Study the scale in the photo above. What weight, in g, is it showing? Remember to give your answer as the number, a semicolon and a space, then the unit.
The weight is 820; g
